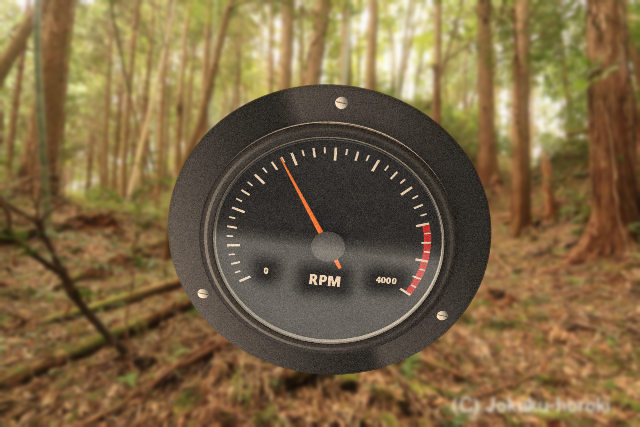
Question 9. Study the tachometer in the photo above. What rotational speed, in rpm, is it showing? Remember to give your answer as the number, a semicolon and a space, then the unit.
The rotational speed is 1500; rpm
